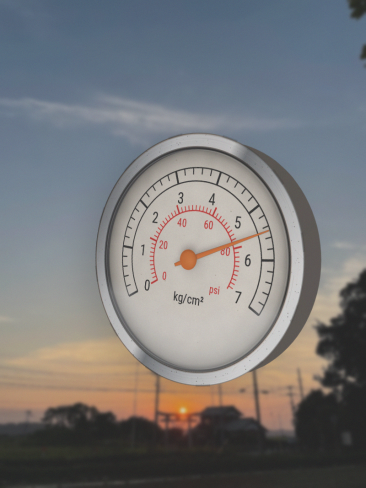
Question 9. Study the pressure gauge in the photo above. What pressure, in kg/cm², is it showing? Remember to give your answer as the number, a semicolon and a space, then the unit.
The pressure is 5.5; kg/cm²
